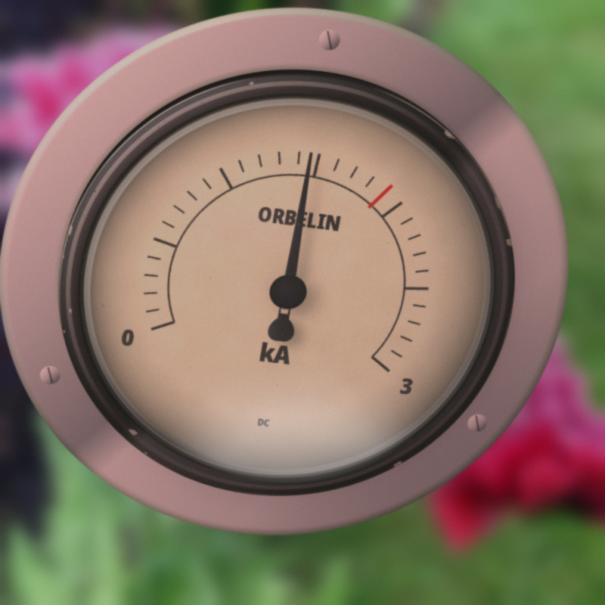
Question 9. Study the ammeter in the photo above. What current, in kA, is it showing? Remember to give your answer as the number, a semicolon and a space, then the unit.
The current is 1.45; kA
